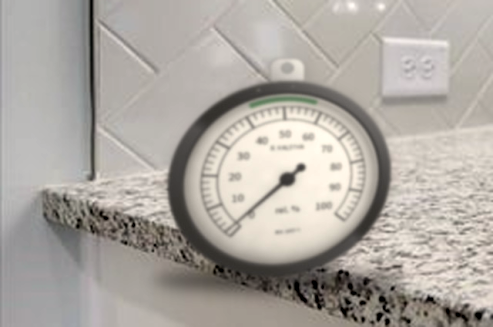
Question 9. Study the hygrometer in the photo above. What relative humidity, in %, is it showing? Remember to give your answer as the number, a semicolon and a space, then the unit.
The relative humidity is 2; %
